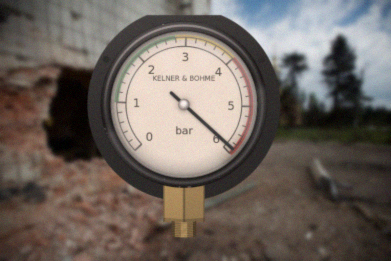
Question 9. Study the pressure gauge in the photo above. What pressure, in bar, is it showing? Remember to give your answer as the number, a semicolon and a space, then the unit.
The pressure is 5.9; bar
